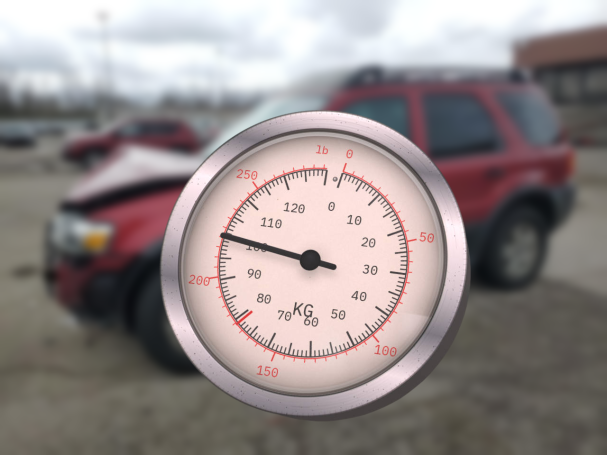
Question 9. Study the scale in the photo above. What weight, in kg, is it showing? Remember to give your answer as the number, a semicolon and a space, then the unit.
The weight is 100; kg
